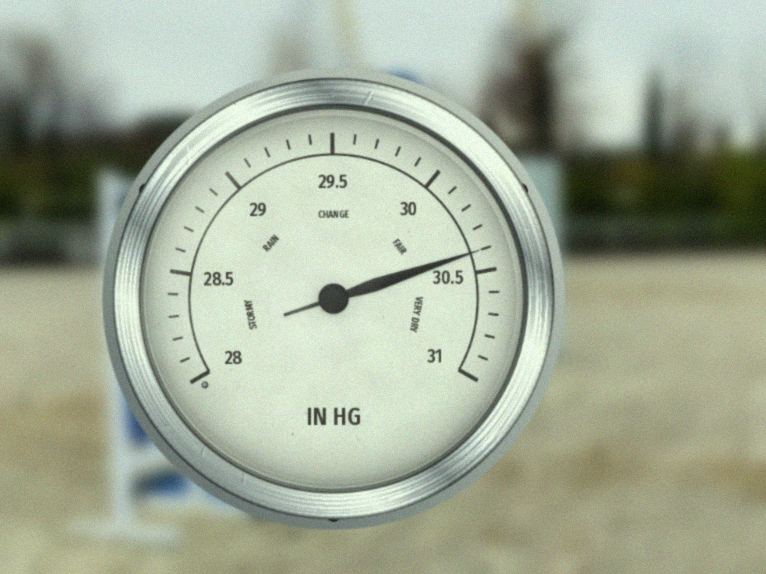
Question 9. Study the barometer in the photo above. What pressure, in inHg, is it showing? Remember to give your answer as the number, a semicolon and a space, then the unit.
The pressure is 30.4; inHg
